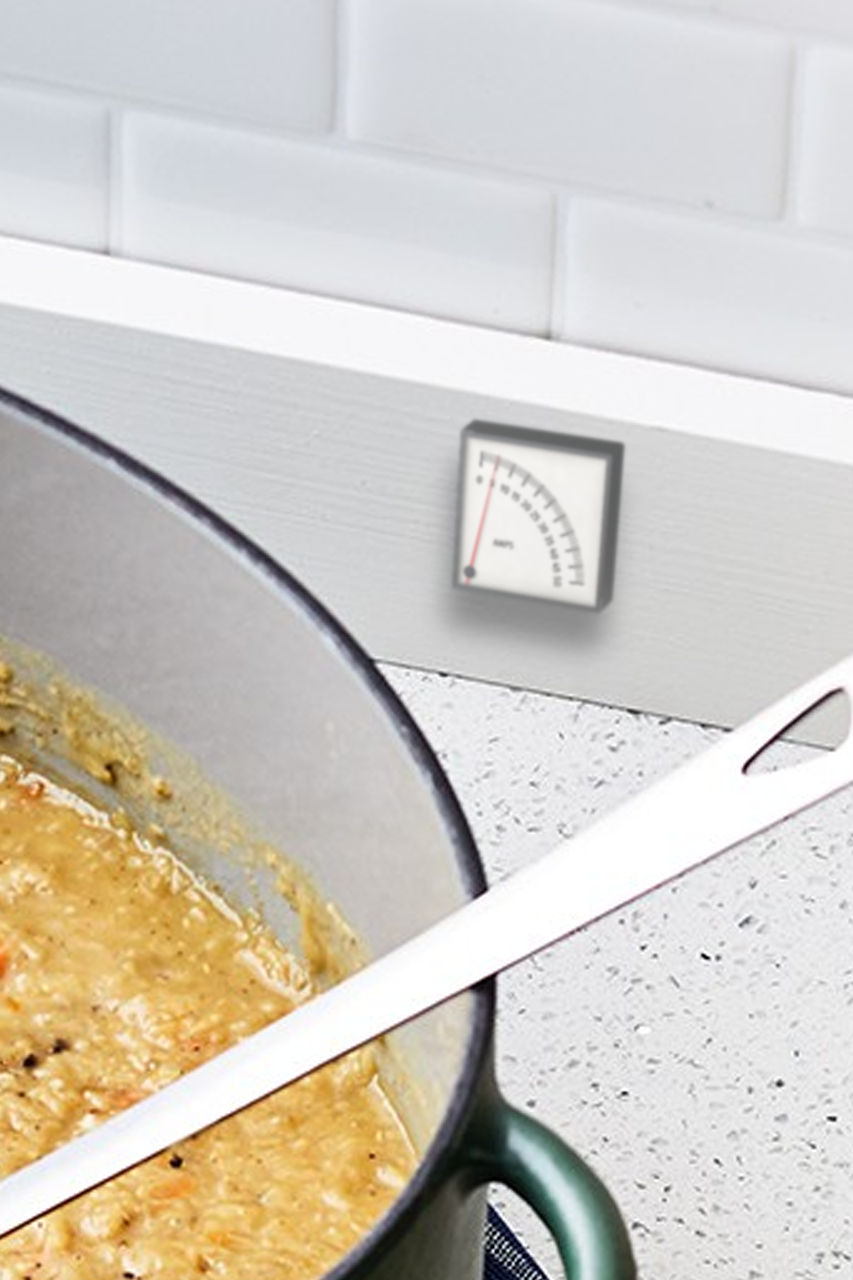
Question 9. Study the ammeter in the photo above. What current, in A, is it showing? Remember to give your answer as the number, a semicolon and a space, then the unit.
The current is 5; A
